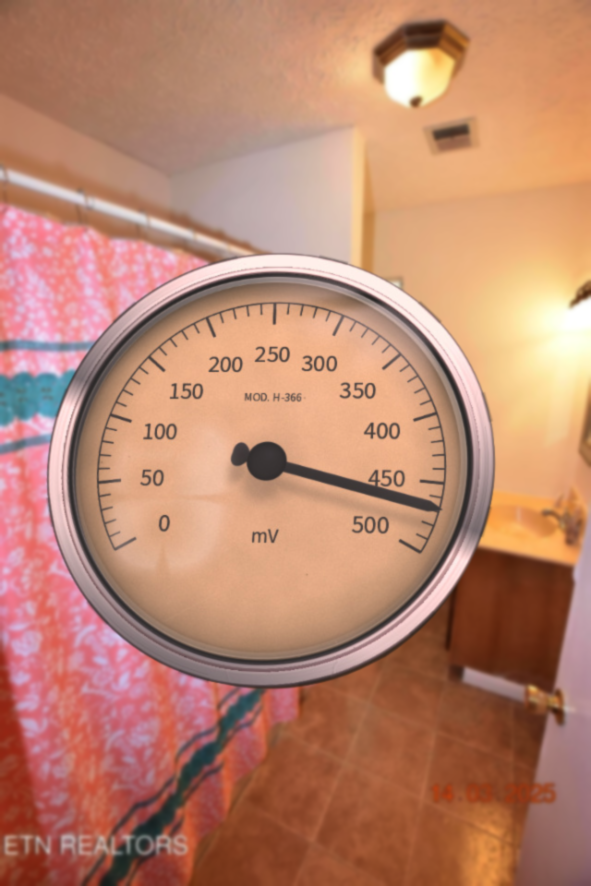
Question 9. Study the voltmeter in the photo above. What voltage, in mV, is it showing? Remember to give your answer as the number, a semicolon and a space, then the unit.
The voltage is 470; mV
